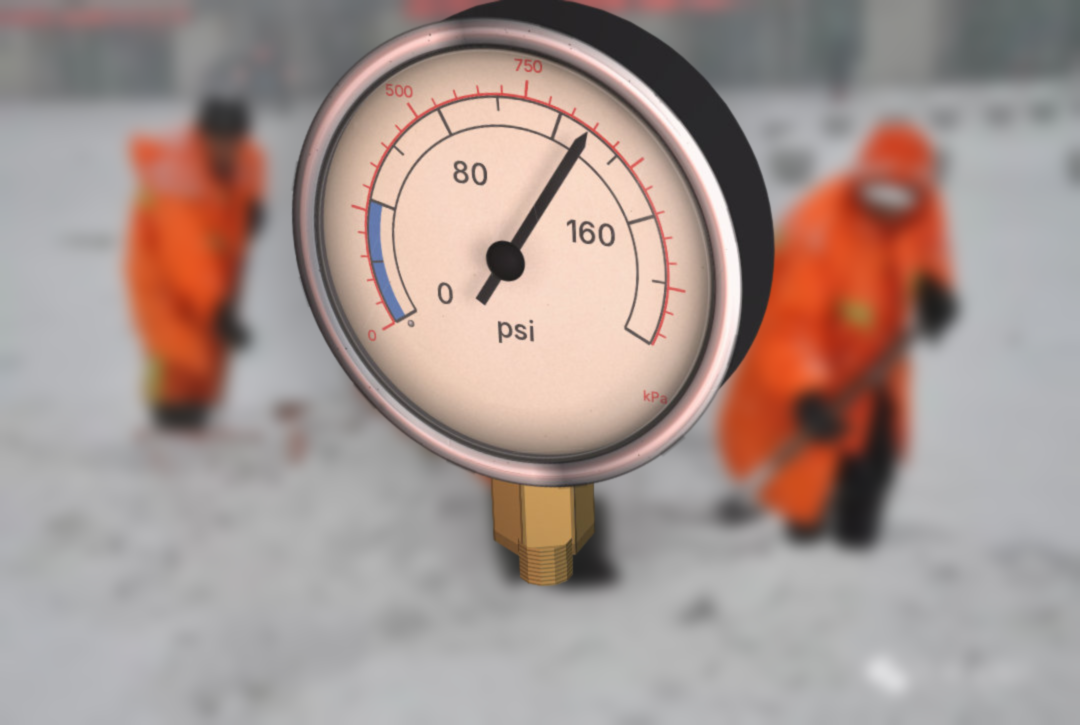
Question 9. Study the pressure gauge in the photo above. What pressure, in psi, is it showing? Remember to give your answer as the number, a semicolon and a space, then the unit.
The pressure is 130; psi
